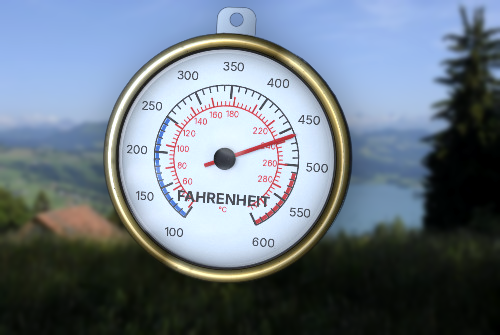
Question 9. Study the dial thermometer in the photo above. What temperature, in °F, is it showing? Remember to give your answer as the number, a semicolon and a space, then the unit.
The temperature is 460; °F
